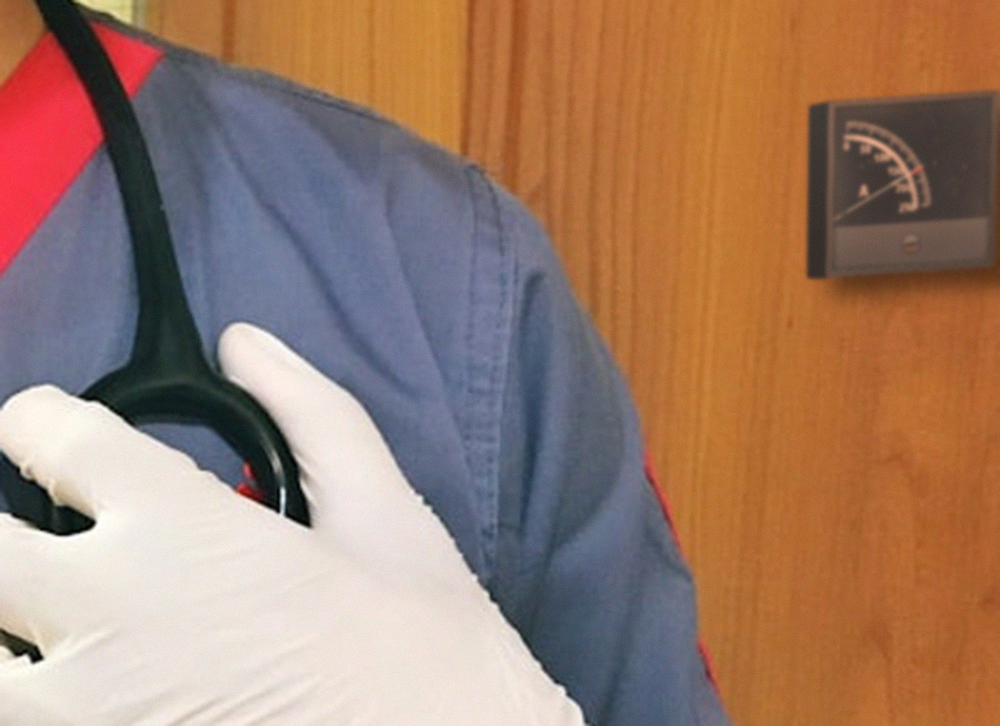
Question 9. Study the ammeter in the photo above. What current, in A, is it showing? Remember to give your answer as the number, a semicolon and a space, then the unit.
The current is 175; A
